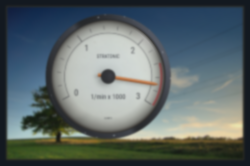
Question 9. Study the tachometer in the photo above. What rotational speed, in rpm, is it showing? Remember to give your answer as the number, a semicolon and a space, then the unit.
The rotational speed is 2700; rpm
